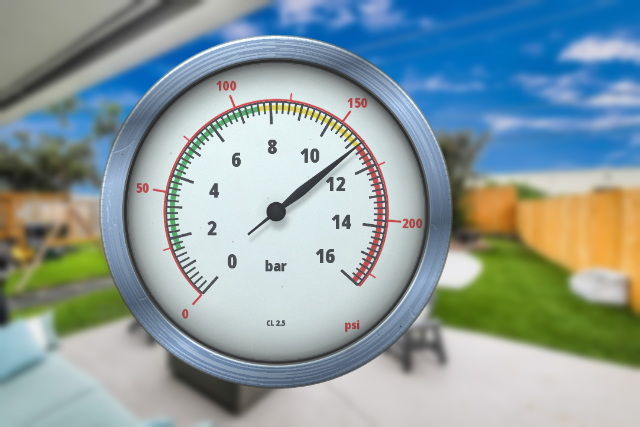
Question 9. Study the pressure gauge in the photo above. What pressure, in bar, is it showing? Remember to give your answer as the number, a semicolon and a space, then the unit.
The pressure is 11.2; bar
